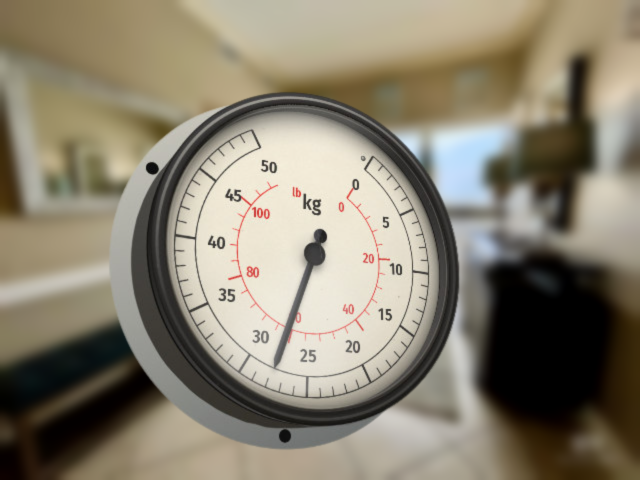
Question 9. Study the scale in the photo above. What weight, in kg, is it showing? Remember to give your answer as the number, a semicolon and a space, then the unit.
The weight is 28; kg
